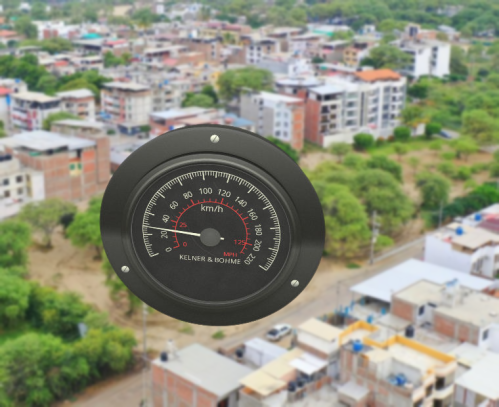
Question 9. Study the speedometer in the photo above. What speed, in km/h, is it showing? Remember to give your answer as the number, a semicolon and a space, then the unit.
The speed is 30; km/h
